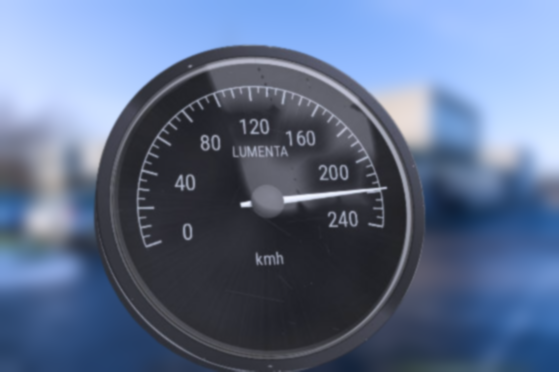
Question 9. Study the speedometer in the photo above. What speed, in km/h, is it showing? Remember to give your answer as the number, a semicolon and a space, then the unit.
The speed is 220; km/h
